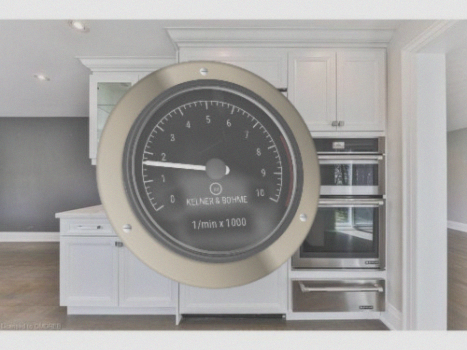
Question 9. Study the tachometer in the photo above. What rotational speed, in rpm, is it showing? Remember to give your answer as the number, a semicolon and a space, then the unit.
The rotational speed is 1600; rpm
